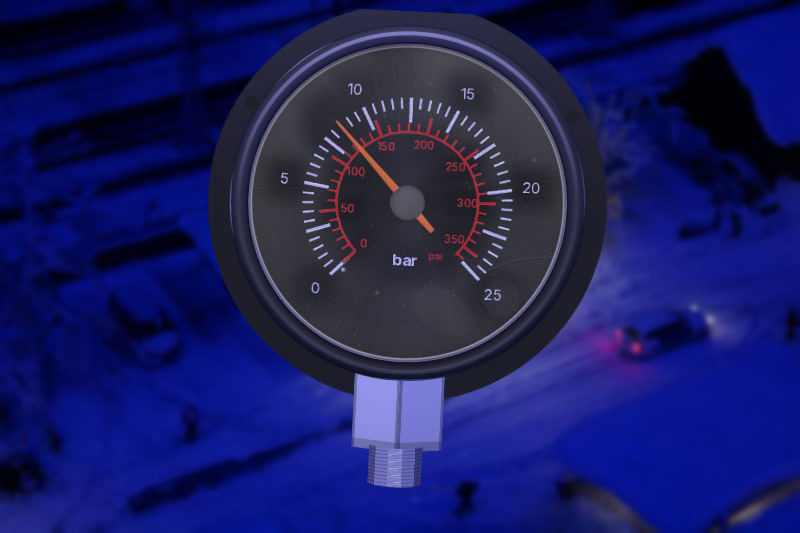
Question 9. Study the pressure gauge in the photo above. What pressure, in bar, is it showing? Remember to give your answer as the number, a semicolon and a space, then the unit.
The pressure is 8.5; bar
